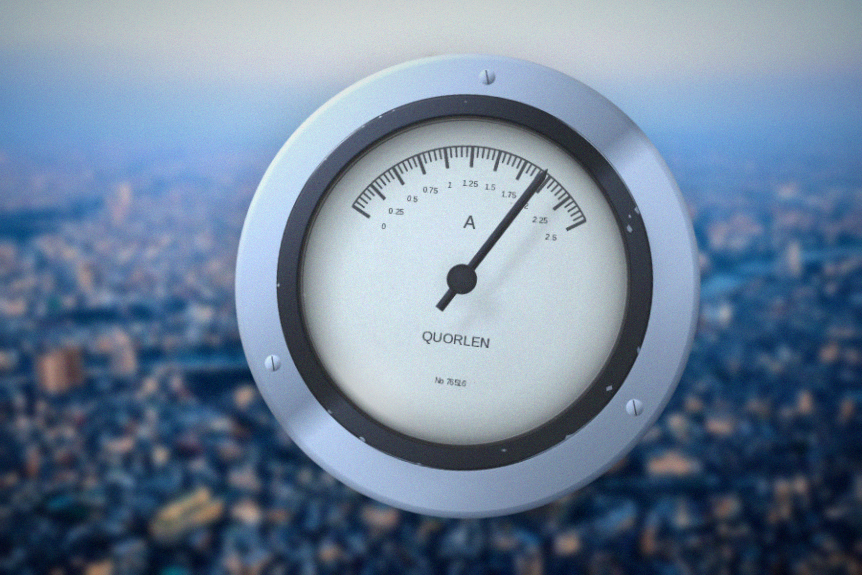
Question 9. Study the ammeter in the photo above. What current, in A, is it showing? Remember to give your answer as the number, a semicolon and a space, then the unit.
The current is 1.95; A
